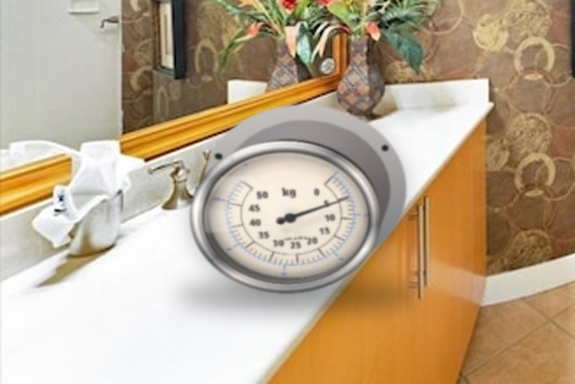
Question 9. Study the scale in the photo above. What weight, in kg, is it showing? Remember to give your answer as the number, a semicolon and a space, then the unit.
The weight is 5; kg
